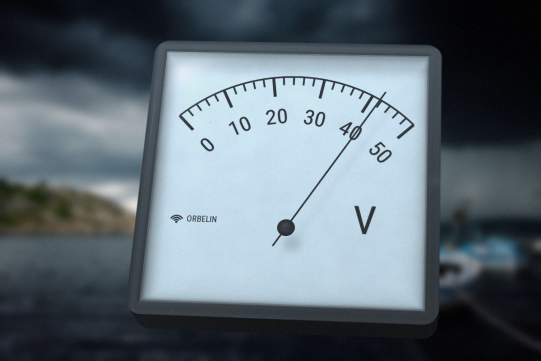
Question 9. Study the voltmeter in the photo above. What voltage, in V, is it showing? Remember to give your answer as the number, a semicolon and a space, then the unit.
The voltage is 42; V
